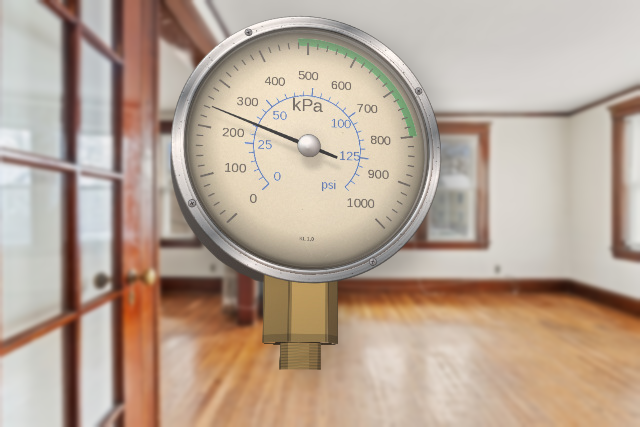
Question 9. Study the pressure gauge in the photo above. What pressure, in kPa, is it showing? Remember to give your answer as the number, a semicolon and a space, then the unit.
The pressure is 240; kPa
